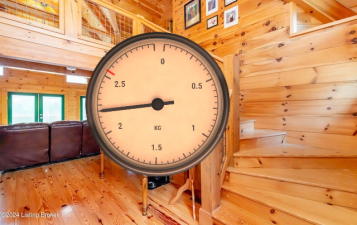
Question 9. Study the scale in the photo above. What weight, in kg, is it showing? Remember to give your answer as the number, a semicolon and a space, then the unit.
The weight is 2.2; kg
